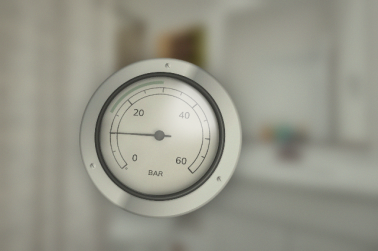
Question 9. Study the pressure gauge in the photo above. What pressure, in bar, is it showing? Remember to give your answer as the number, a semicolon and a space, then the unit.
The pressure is 10; bar
